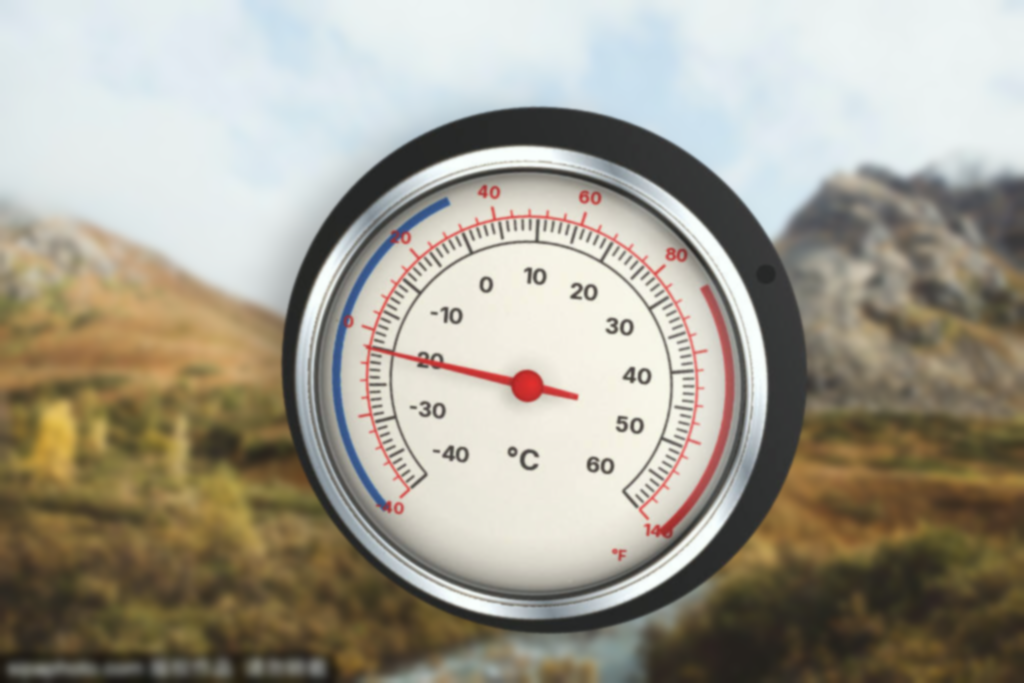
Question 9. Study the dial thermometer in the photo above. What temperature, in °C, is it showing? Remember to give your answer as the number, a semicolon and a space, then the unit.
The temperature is -20; °C
